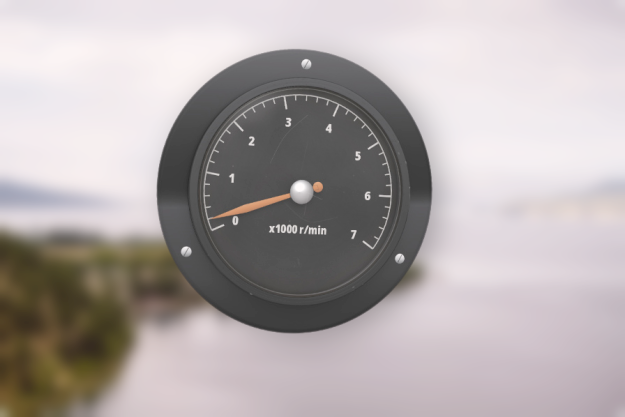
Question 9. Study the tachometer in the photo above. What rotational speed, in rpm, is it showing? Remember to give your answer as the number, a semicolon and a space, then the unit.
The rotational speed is 200; rpm
